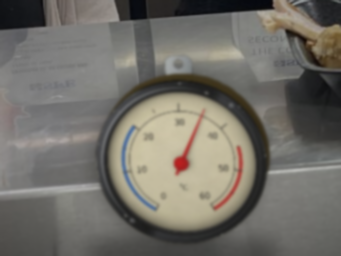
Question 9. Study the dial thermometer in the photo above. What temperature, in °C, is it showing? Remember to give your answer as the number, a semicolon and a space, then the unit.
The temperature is 35; °C
